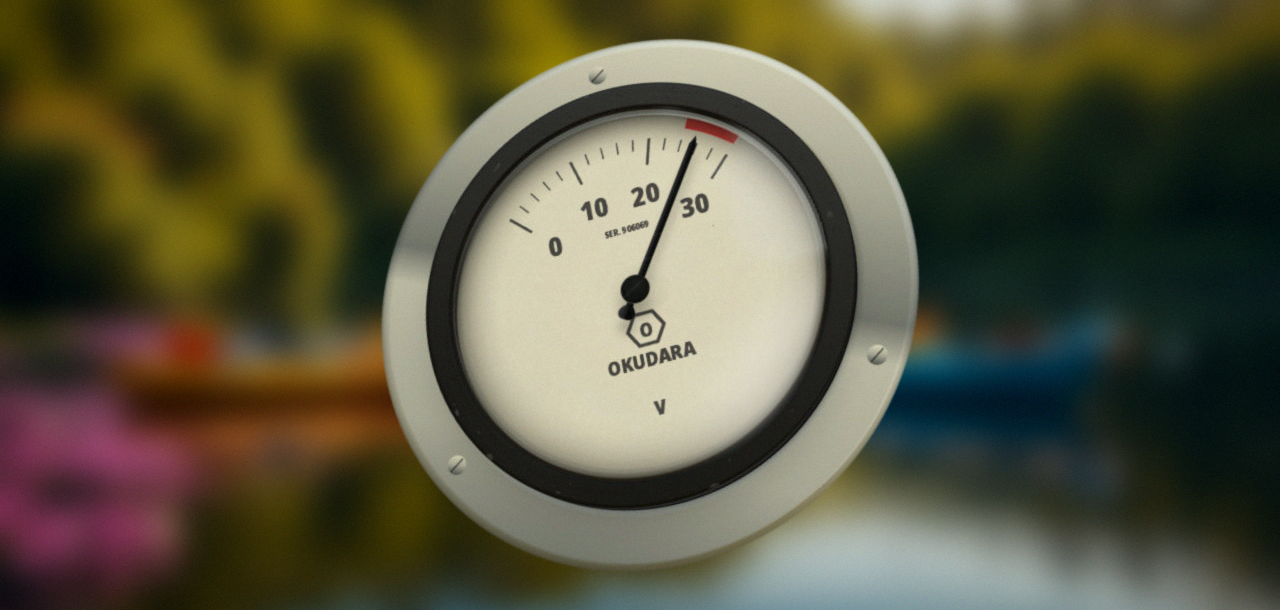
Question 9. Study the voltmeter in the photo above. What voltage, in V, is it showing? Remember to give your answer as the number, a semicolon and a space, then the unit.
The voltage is 26; V
